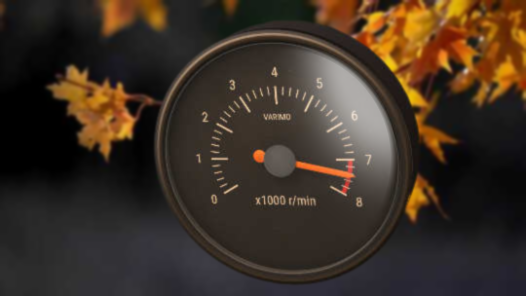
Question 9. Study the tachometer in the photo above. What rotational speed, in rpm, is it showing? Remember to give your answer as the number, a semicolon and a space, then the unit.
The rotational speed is 7400; rpm
